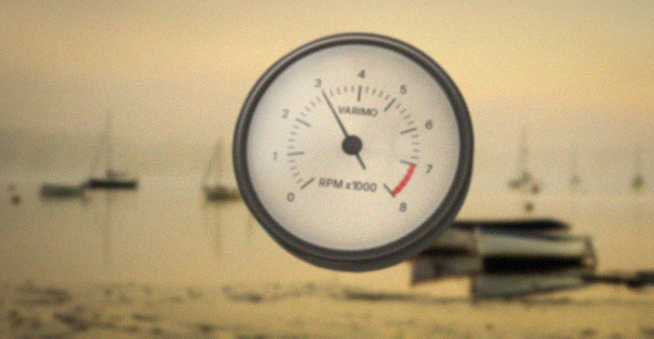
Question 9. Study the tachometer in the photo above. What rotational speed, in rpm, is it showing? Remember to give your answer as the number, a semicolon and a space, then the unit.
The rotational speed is 3000; rpm
